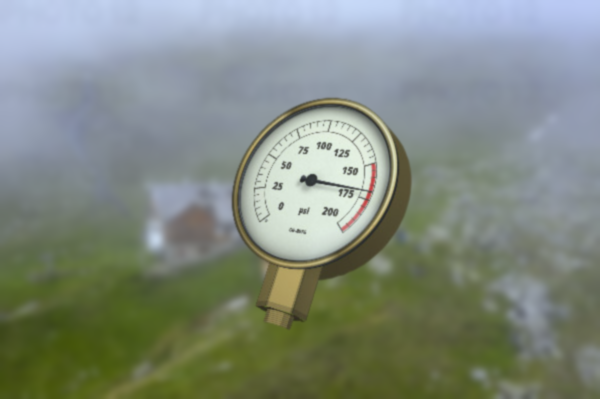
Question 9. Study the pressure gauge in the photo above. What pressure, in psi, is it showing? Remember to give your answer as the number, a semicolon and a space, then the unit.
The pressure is 170; psi
